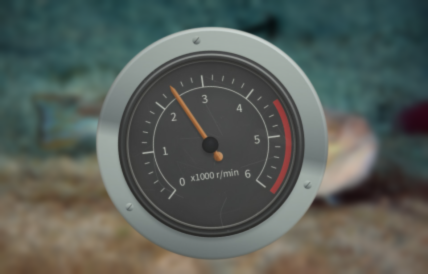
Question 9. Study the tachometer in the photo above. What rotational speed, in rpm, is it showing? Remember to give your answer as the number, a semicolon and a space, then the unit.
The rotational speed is 2400; rpm
